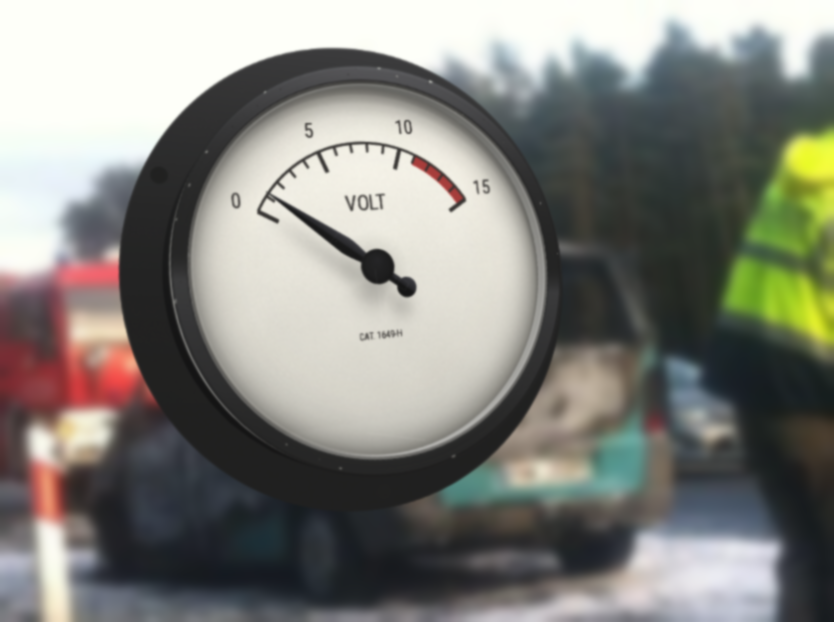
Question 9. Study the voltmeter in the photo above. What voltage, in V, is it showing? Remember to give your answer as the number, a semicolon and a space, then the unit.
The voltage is 1; V
